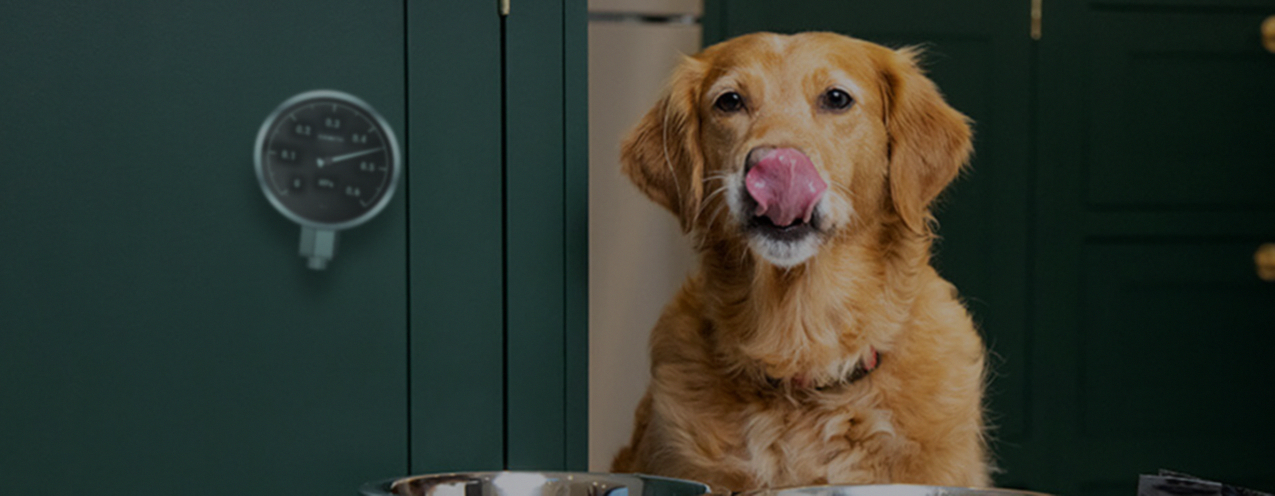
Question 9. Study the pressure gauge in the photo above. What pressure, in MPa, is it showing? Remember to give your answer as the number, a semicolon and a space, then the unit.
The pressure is 0.45; MPa
